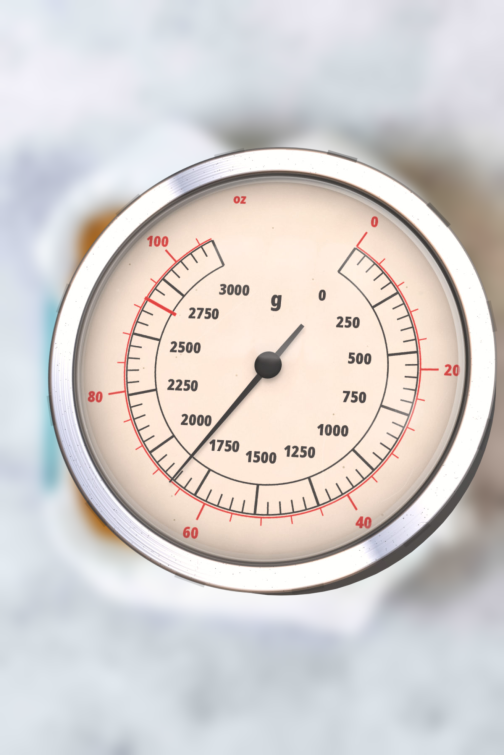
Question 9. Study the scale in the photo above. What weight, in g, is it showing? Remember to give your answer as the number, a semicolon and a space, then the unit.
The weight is 1850; g
